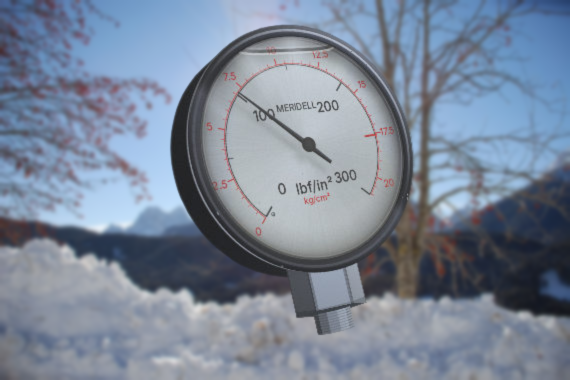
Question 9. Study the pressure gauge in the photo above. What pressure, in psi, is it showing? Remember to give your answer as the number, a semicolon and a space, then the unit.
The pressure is 100; psi
